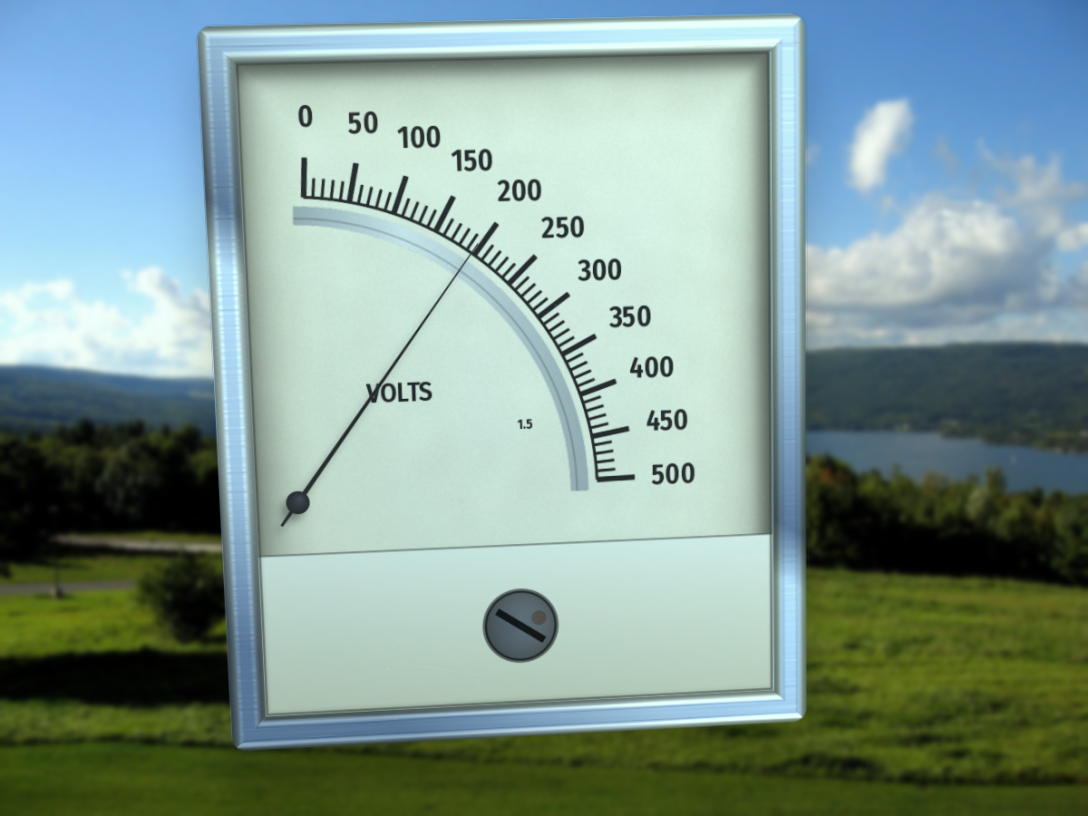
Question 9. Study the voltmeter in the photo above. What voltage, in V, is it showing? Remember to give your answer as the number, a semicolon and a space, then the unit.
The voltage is 195; V
